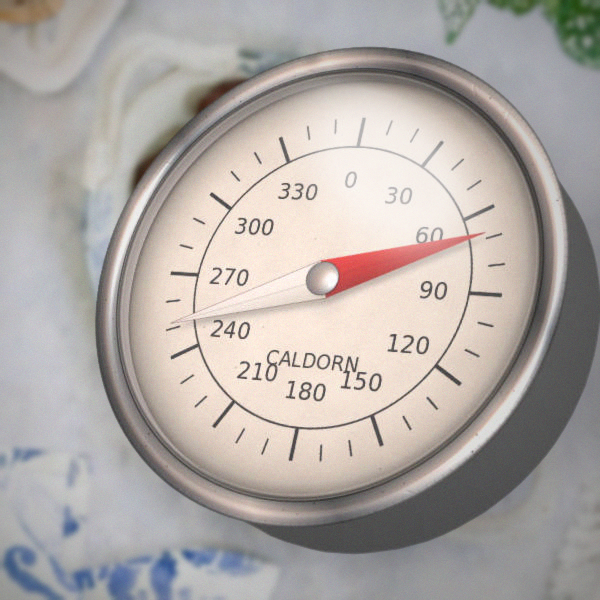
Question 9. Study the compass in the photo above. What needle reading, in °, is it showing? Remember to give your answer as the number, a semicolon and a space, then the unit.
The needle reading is 70; °
